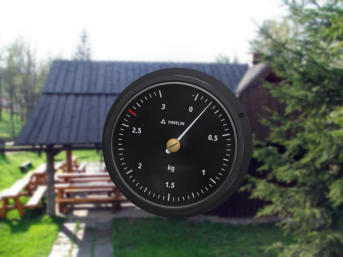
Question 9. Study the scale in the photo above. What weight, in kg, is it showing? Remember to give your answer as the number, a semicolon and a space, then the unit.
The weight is 0.15; kg
